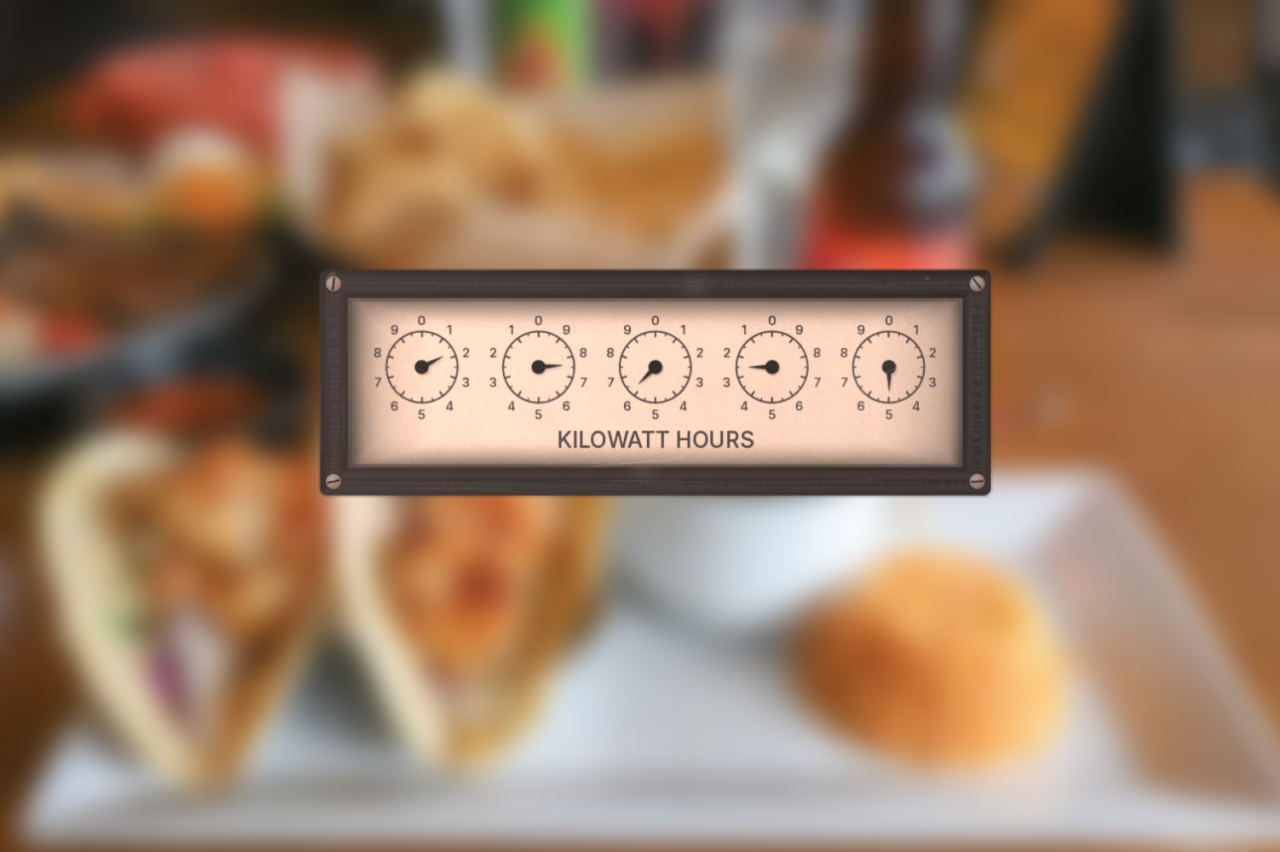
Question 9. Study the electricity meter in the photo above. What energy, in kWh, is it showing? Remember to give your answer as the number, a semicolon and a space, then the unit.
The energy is 17625; kWh
